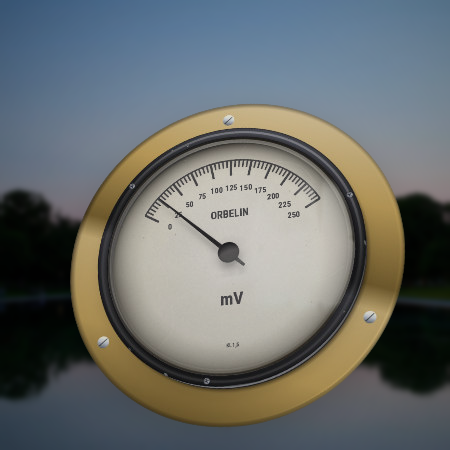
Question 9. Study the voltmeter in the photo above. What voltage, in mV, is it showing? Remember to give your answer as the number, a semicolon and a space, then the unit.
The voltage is 25; mV
